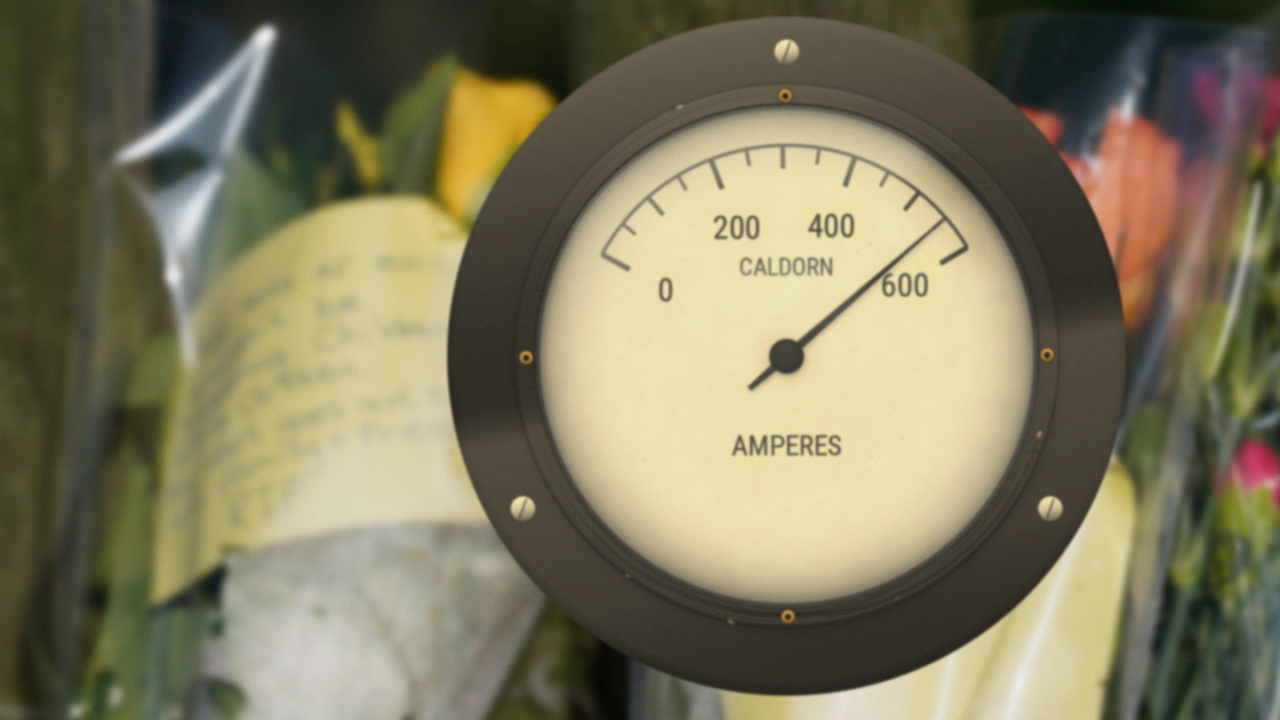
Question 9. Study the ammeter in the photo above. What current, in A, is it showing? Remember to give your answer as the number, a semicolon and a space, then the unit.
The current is 550; A
